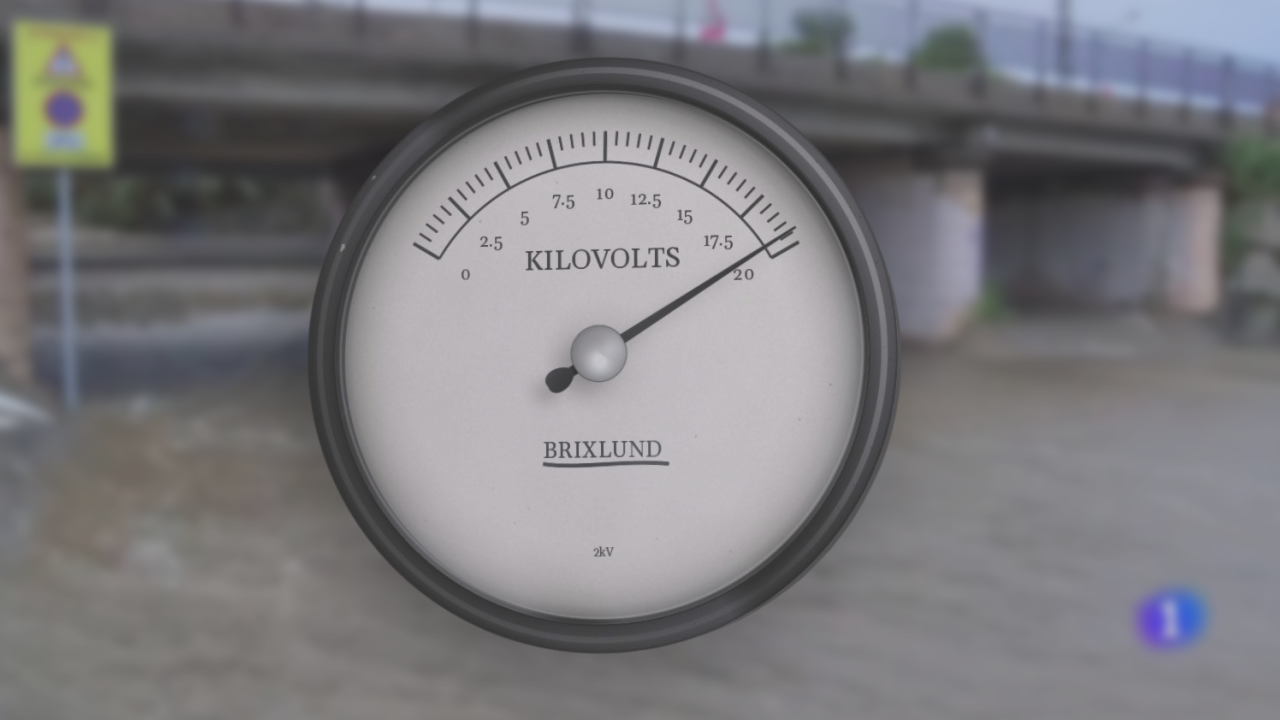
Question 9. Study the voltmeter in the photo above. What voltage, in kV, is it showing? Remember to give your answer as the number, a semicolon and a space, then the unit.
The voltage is 19.5; kV
